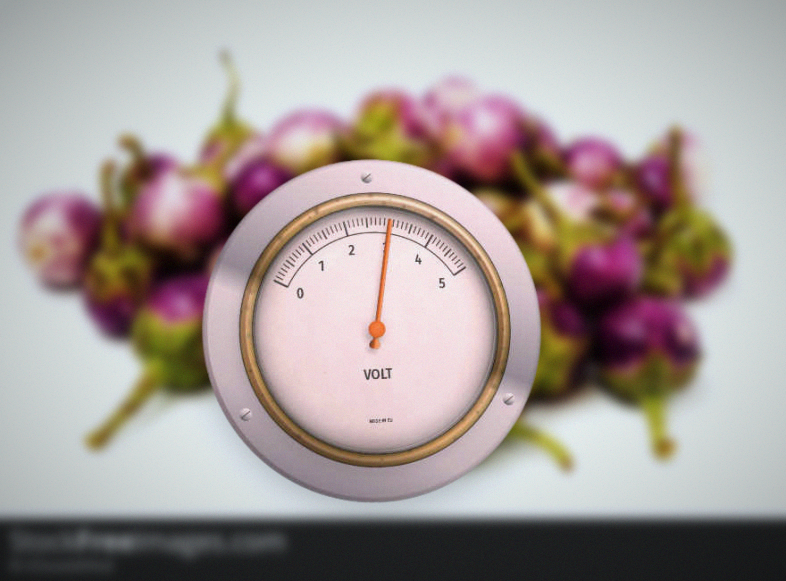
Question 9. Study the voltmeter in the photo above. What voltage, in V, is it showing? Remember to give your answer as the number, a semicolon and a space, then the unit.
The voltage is 3; V
